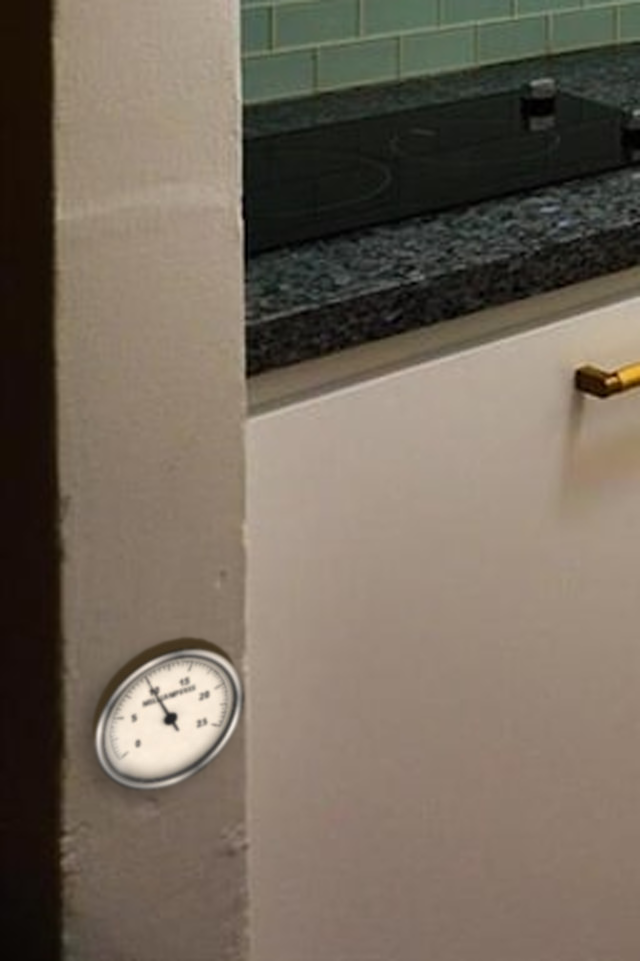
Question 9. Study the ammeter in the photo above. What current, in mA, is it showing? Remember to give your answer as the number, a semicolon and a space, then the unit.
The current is 10; mA
